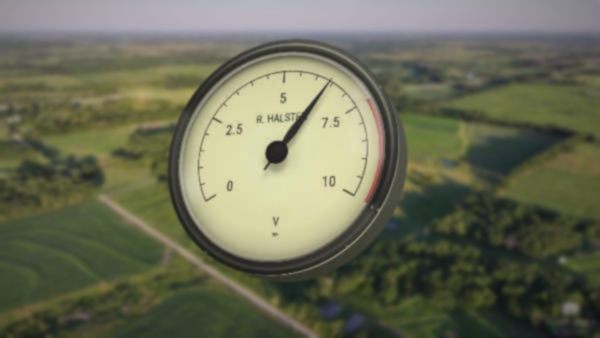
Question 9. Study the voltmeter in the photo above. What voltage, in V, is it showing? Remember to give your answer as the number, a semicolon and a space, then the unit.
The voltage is 6.5; V
